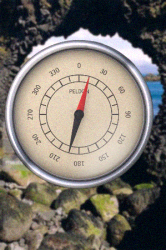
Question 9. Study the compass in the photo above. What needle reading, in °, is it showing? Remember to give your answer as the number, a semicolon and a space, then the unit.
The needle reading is 15; °
